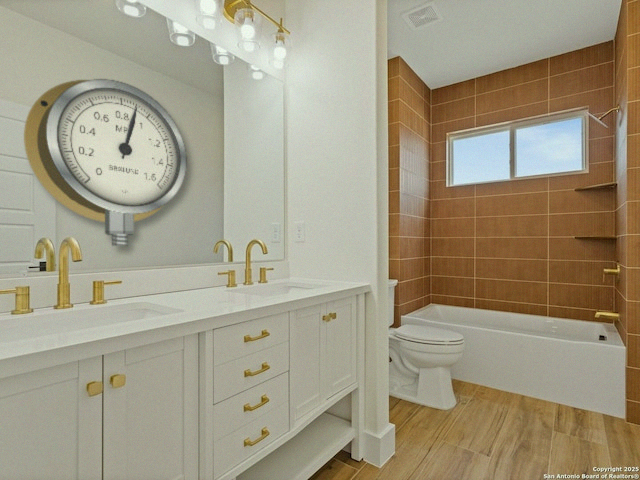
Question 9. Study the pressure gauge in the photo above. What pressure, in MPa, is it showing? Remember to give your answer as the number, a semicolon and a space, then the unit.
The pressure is 0.9; MPa
